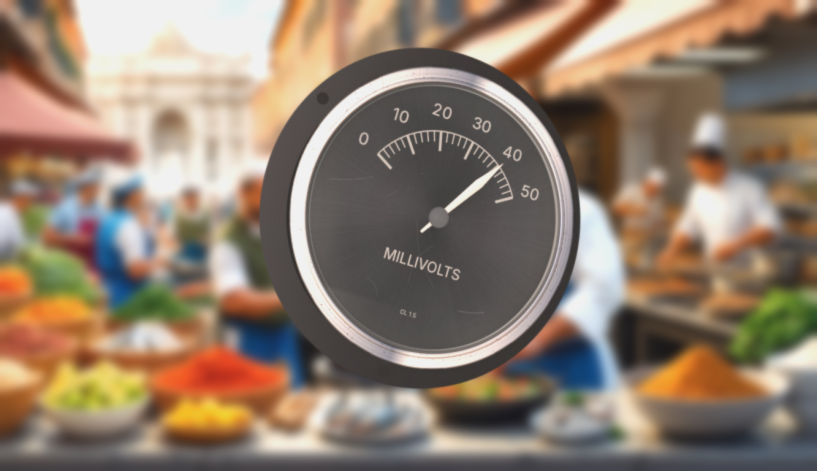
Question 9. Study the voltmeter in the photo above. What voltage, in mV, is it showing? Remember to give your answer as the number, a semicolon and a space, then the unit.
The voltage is 40; mV
